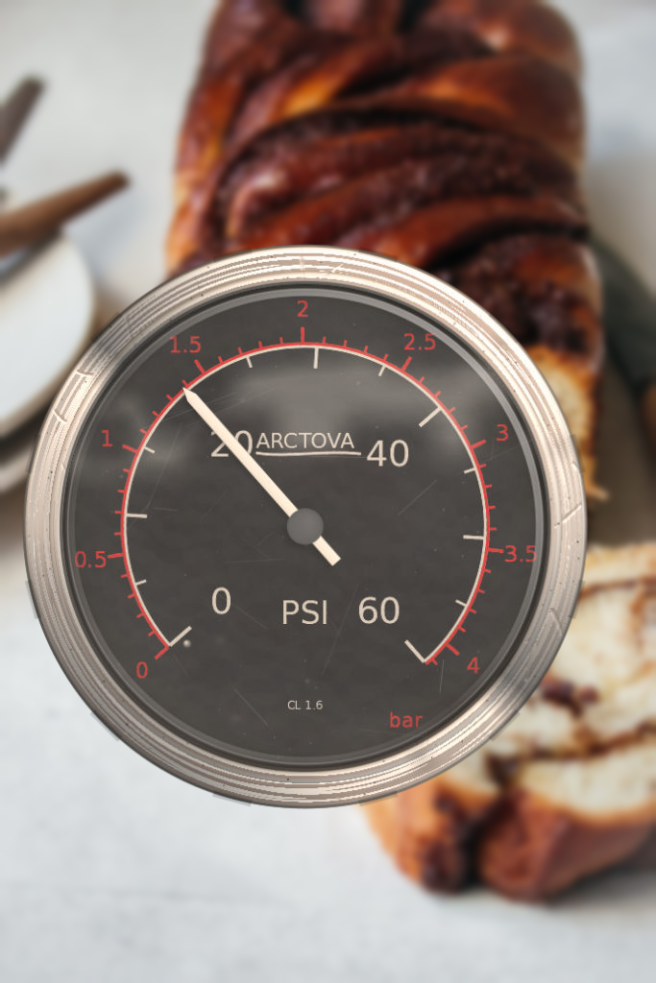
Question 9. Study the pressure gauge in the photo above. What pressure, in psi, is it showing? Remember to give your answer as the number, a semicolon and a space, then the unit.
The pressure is 20; psi
